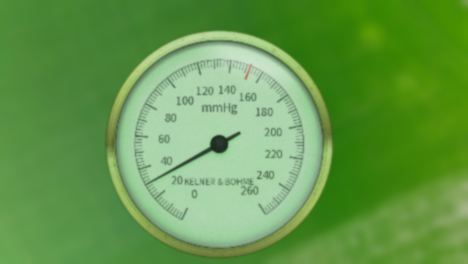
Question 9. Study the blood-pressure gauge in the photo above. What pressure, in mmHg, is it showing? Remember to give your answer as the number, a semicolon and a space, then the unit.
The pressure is 30; mmHg
